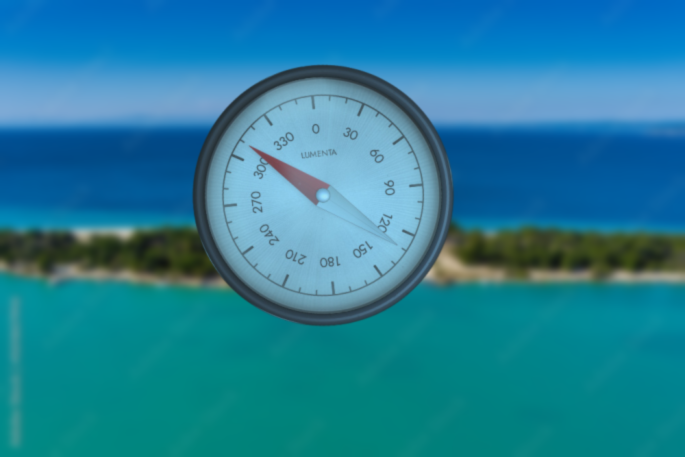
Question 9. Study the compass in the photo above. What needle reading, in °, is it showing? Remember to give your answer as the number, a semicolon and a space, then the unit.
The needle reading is 310; °
